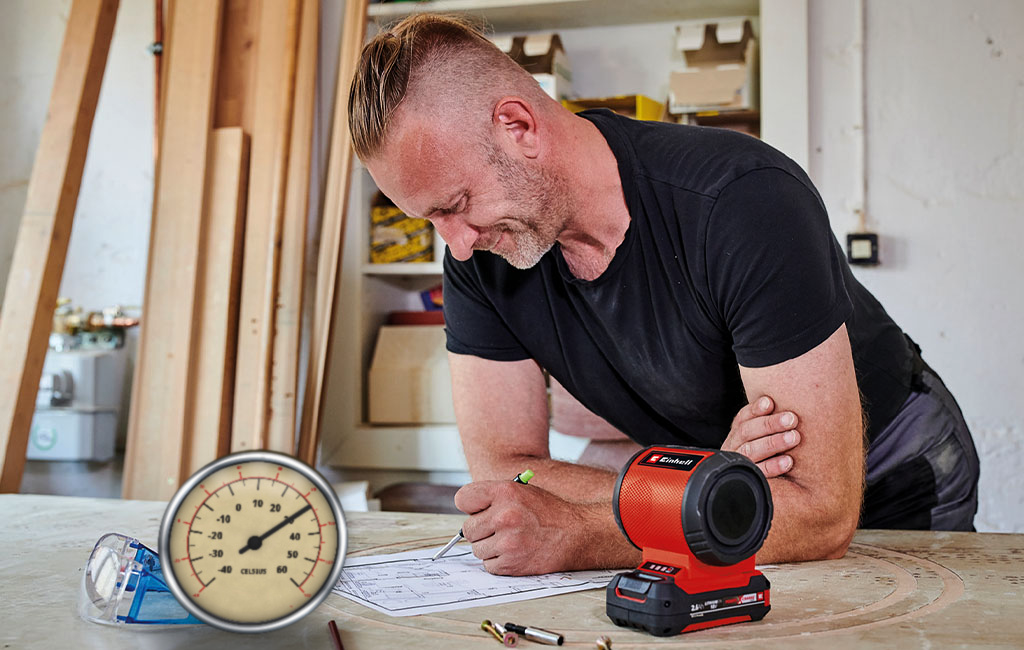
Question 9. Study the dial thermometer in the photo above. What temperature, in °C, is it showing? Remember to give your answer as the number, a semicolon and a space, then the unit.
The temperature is 30; °C
